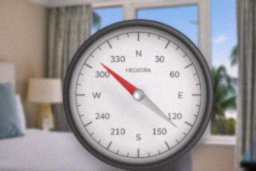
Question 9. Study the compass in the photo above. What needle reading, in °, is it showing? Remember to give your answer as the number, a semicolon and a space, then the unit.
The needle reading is 310; °
